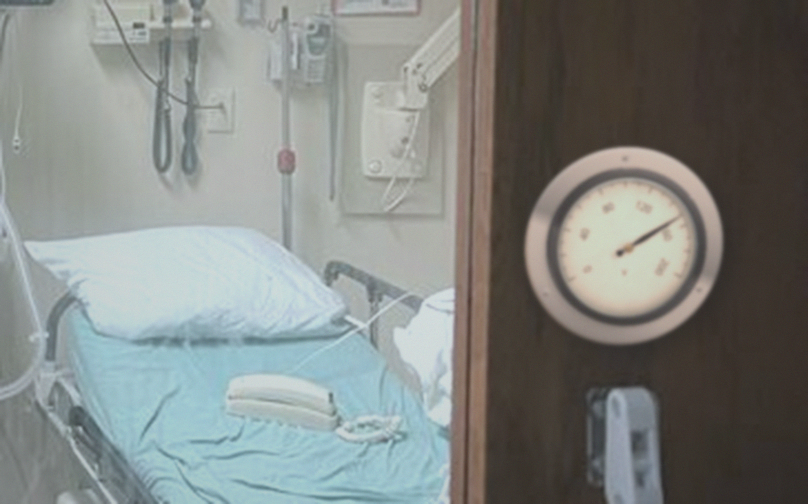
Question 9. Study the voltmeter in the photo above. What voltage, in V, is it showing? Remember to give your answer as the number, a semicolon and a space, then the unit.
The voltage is 150; V
